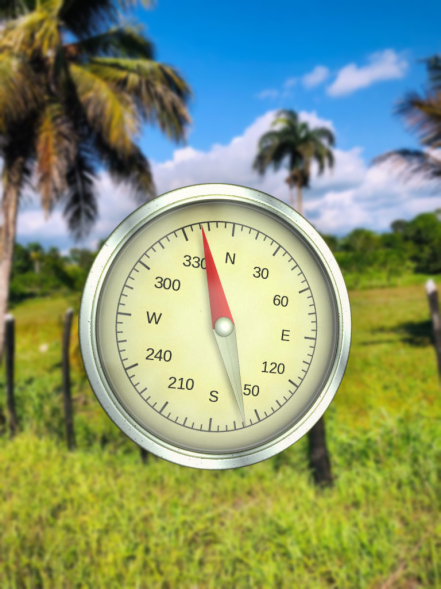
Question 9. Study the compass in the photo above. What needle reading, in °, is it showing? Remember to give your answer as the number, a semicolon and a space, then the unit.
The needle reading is 340; °
